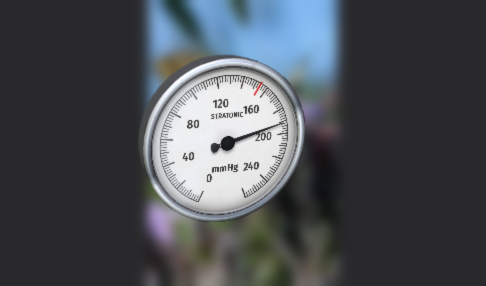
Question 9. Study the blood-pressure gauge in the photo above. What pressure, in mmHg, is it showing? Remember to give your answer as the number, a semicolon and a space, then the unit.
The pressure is 190; mmHg
